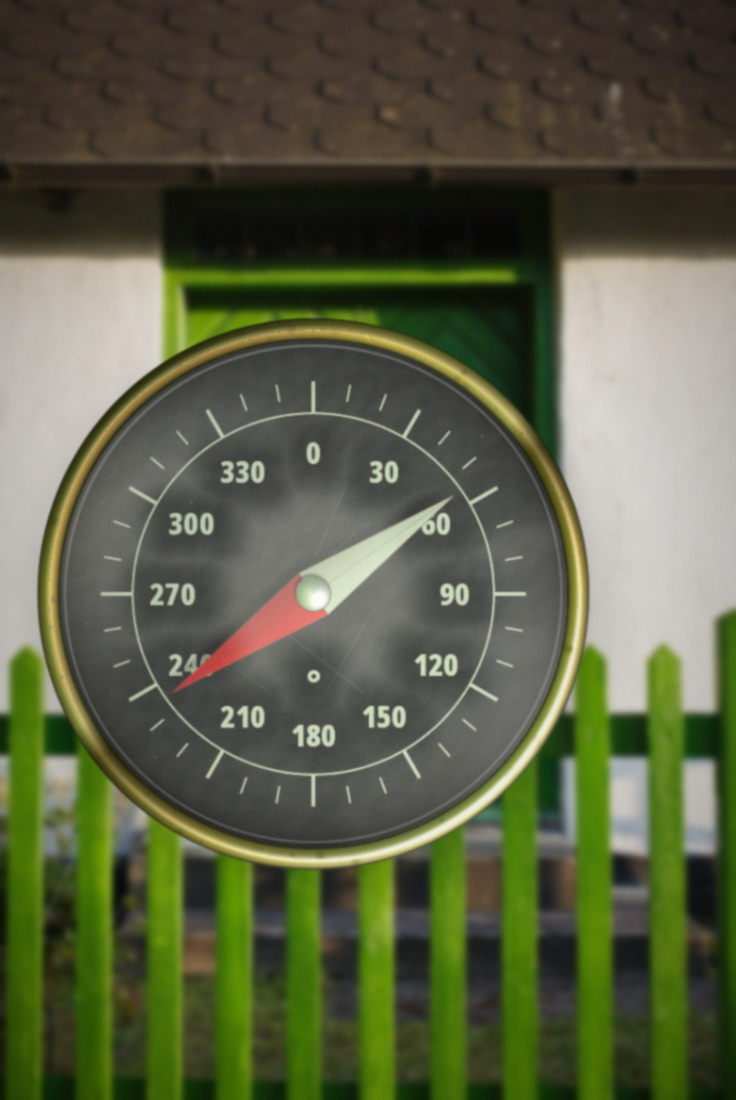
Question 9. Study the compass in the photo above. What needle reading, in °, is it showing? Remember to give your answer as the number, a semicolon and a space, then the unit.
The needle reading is 235; °
